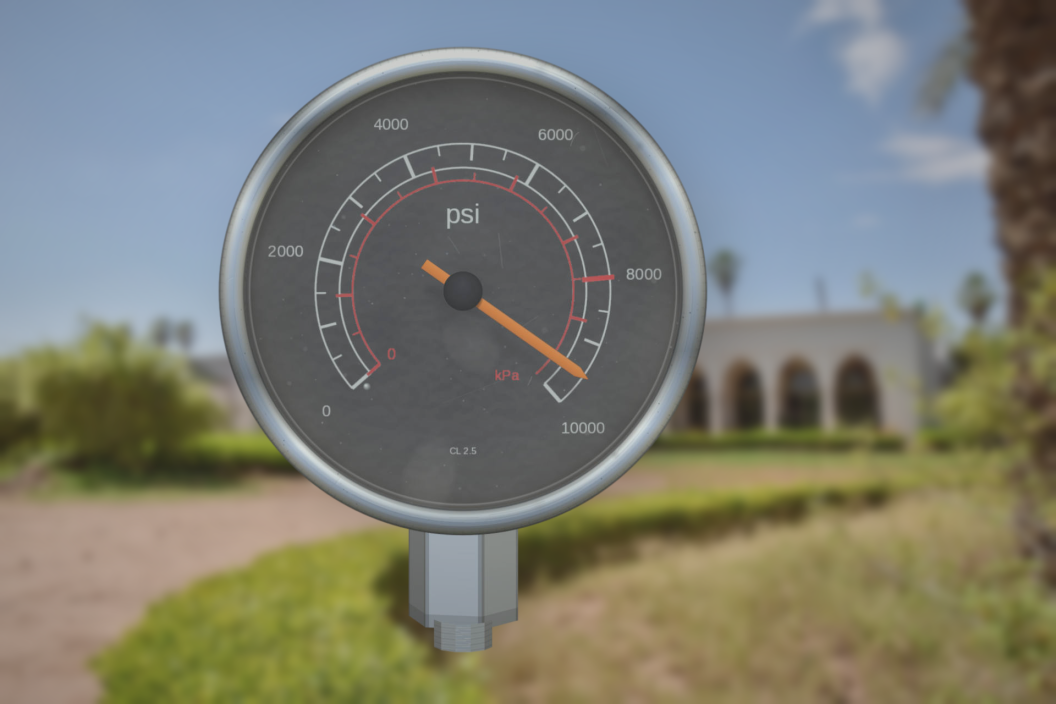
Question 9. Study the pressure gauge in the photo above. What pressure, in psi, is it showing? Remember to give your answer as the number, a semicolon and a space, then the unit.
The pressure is 9500; psi
